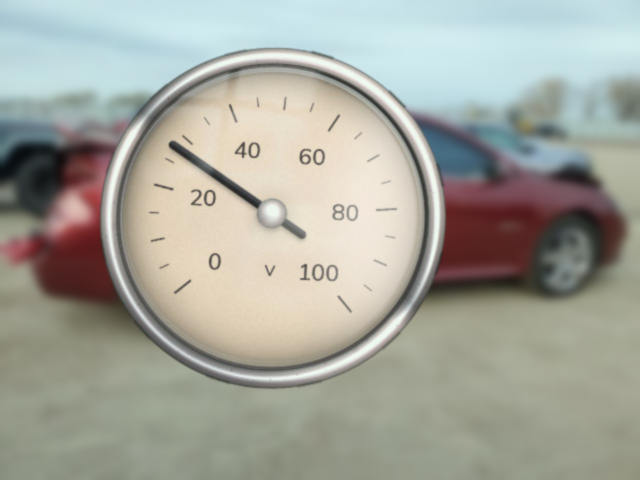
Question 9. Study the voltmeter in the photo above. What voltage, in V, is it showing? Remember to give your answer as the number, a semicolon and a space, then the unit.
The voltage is 27.5; V
